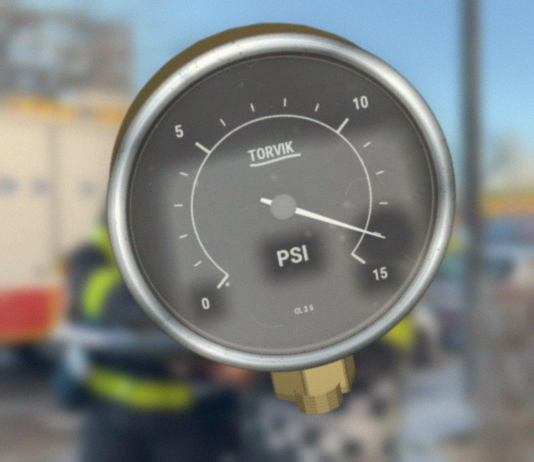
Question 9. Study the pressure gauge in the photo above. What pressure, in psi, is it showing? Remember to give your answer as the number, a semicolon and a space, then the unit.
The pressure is 14; psi
